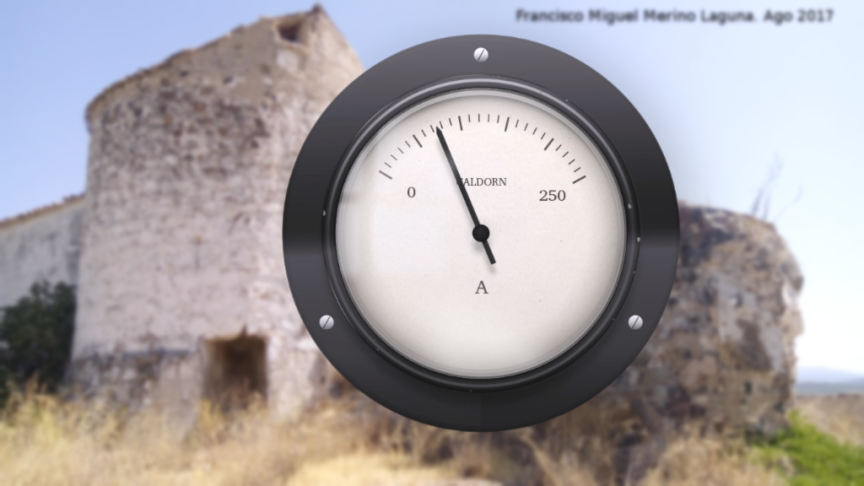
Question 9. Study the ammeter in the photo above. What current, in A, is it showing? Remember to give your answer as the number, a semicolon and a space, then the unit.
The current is 75; A
